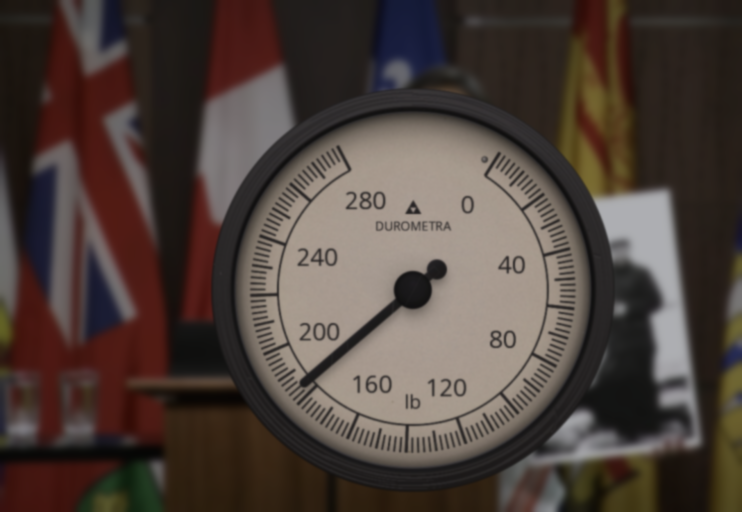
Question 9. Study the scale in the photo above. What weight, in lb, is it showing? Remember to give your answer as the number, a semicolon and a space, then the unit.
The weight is 184; lb
